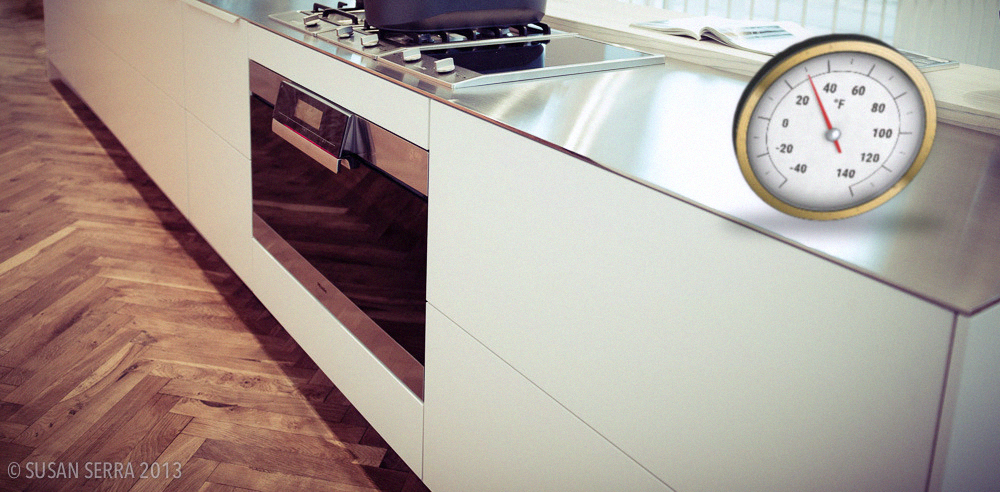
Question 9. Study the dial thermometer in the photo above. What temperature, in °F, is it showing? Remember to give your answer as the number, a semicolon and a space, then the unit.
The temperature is 30; °F
